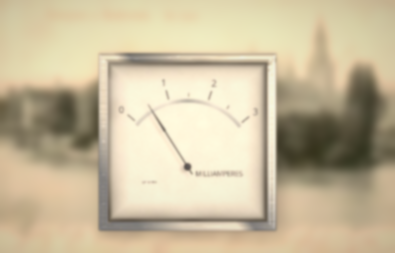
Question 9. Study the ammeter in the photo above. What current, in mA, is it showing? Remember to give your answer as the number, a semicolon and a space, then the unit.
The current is 0.5; mA
